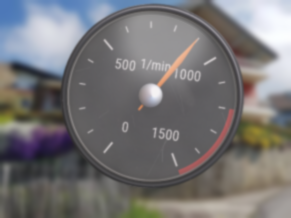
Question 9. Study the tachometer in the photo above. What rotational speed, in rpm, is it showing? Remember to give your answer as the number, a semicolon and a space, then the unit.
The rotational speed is 900; rpm
